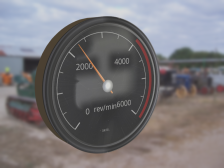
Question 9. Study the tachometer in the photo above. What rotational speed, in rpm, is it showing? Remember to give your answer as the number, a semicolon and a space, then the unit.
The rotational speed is 2250; rpm
